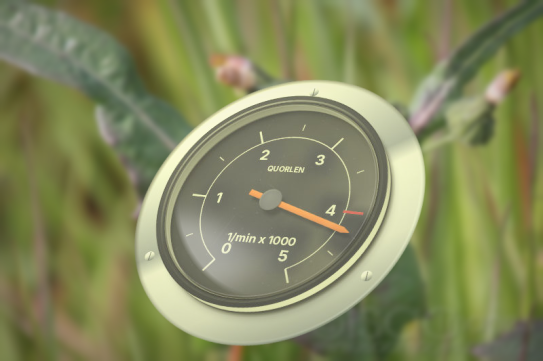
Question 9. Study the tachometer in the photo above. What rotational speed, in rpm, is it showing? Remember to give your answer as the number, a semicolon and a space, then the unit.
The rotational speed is 4250; rpm
